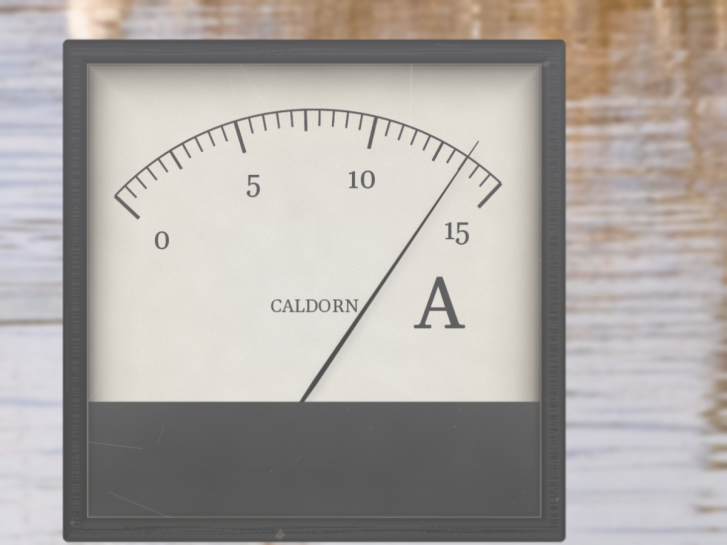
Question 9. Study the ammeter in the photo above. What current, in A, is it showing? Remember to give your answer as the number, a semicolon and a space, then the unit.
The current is 13.5; A
